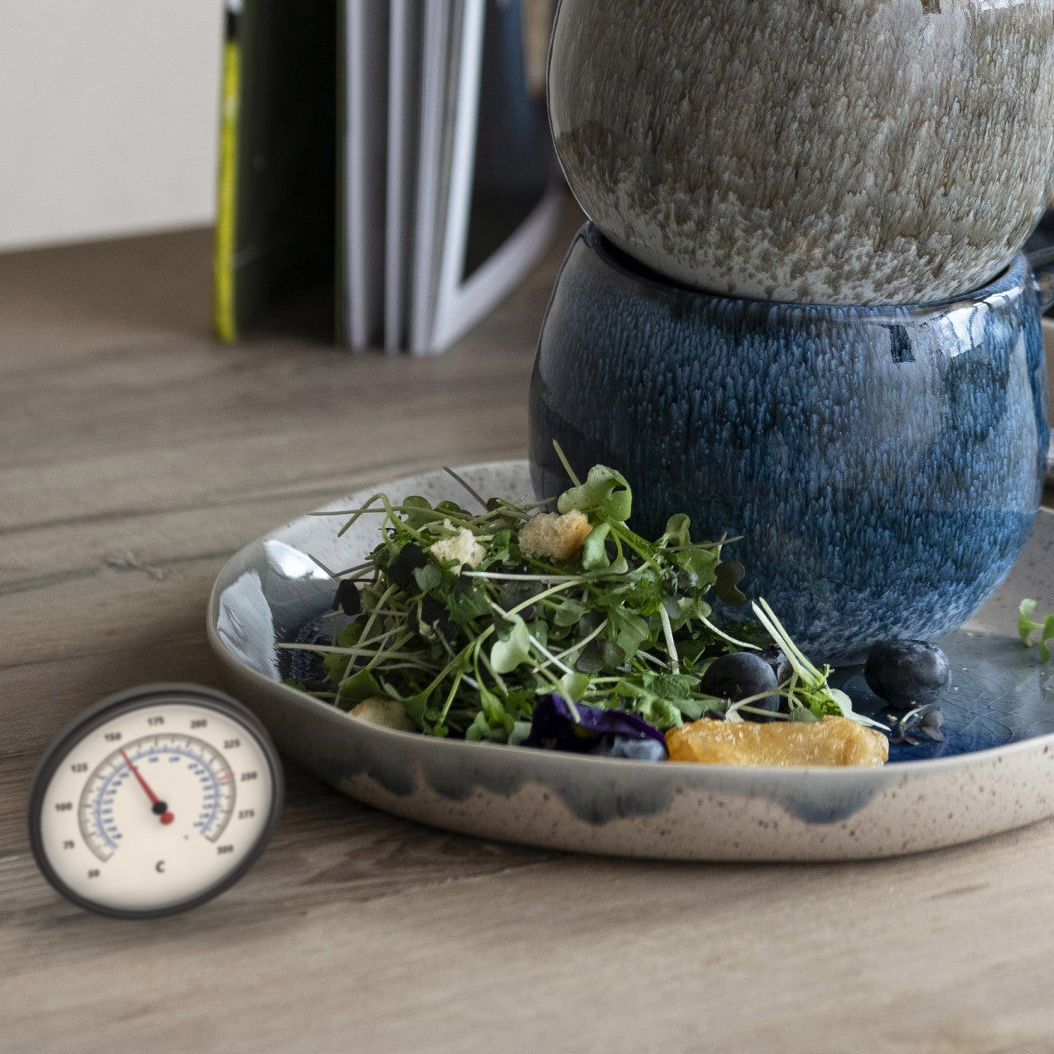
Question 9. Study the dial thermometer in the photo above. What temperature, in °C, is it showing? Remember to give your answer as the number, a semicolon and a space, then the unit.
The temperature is 150; °C
